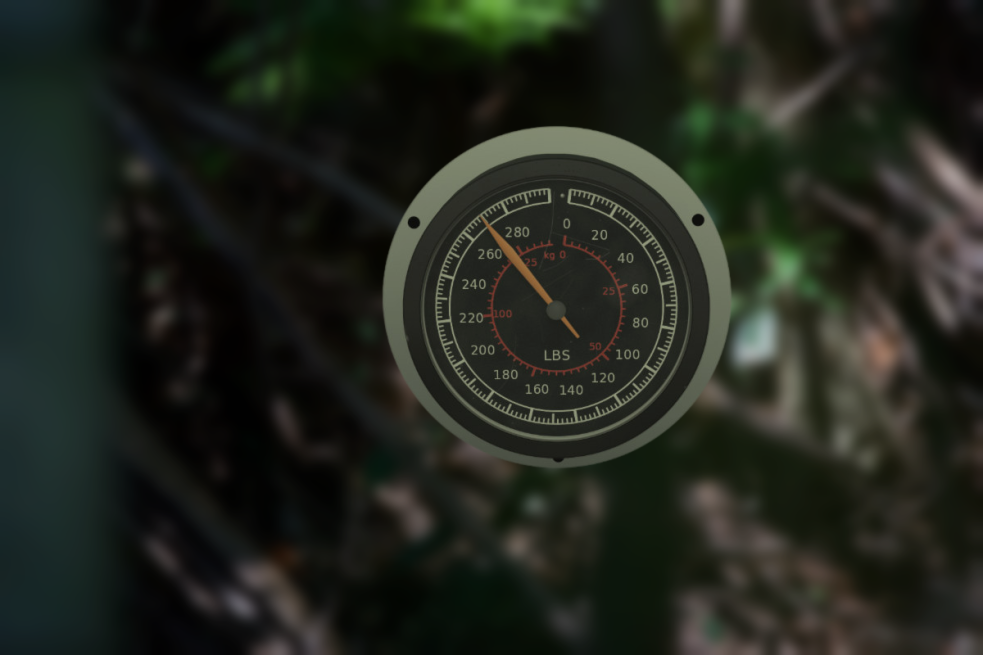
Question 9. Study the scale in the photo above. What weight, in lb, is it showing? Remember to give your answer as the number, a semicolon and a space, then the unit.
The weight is 270; lb
